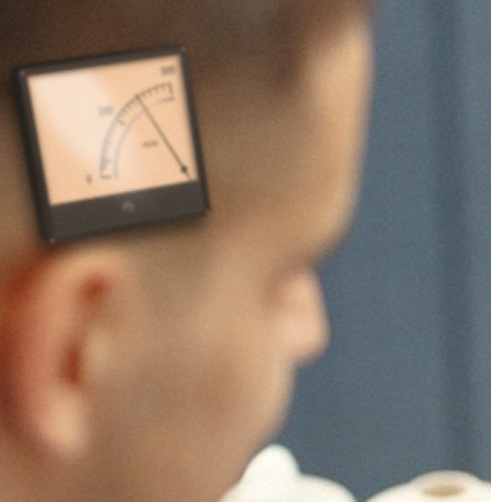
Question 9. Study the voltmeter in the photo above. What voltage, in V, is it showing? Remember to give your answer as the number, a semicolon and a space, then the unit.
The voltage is 250; V
